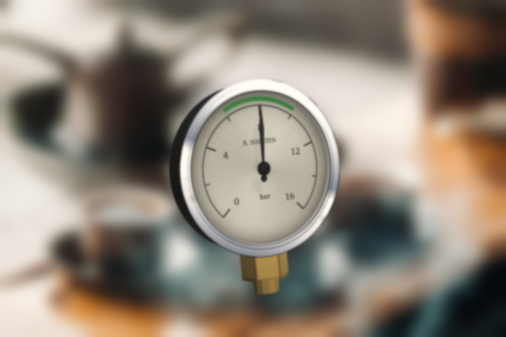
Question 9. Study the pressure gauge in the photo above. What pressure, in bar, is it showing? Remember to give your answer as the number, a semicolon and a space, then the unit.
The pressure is 8; bar
